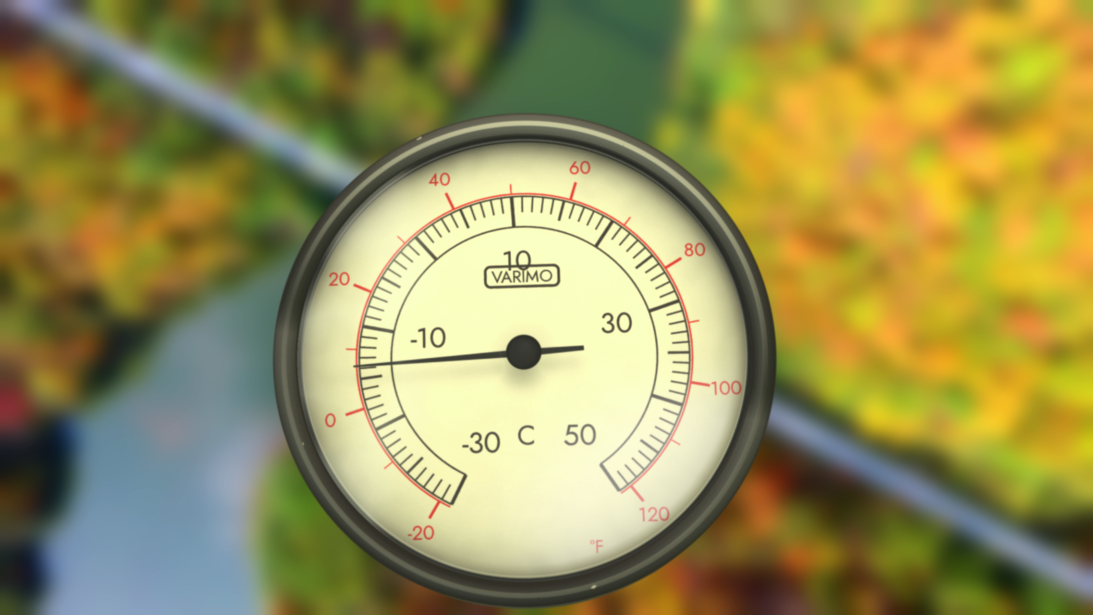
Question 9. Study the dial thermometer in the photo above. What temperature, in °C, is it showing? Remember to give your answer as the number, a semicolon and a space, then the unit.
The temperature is -14; °C
